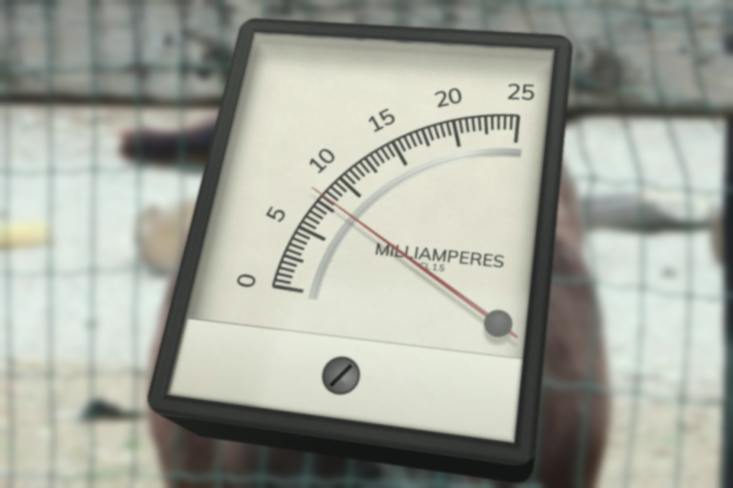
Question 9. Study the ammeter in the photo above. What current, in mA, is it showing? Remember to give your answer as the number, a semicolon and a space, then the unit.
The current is 8; mA
